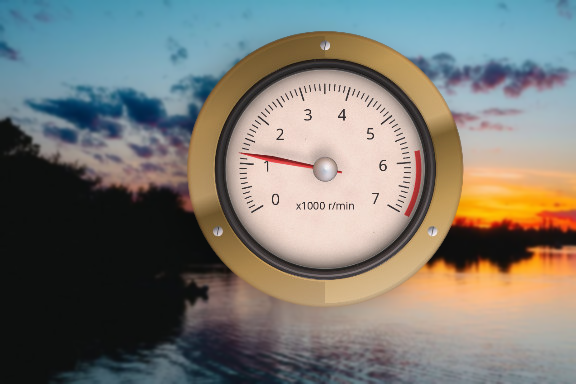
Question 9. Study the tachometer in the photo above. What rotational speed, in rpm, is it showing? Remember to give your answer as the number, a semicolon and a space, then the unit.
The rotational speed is 1200; rpm
